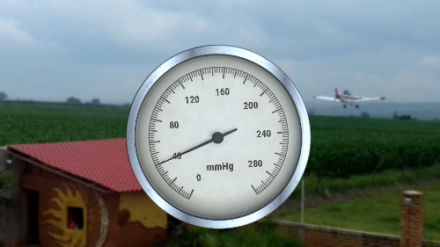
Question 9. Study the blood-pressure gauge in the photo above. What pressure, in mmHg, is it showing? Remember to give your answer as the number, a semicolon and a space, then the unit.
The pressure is 40; mmHg
